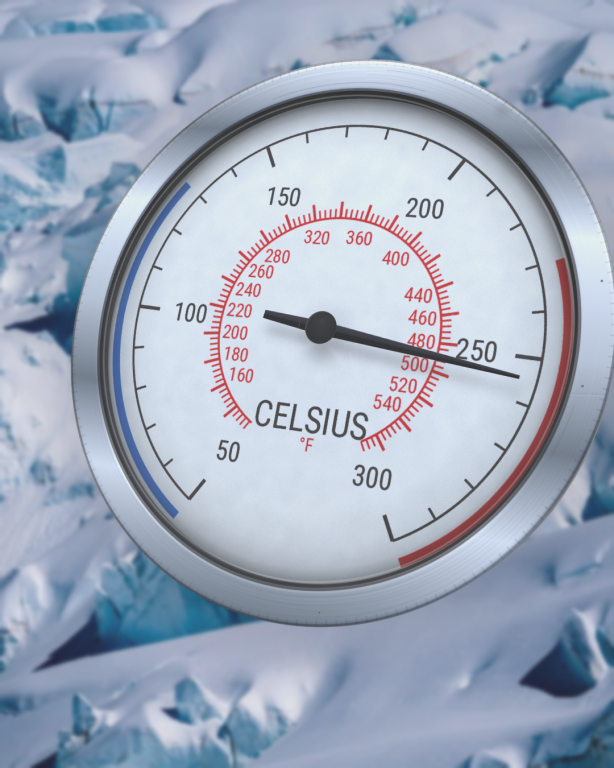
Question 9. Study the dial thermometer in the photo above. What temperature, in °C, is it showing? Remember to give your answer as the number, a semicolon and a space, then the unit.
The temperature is 255; °C
